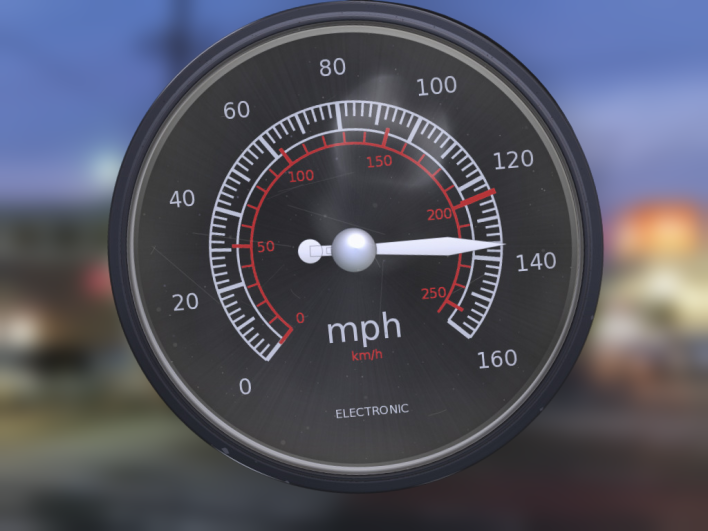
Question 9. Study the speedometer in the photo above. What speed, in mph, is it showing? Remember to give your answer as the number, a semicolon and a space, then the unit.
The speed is 136; mph
